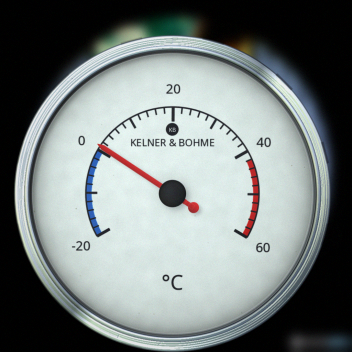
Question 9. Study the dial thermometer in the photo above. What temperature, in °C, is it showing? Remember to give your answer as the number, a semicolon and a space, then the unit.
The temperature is 1; °C
